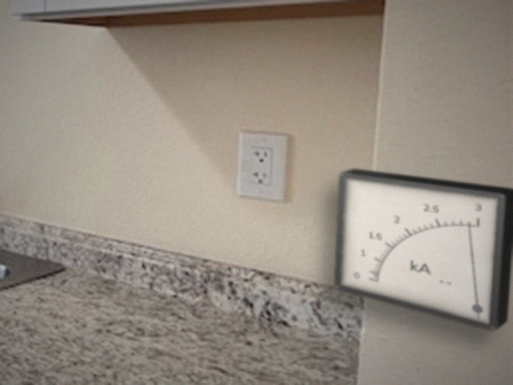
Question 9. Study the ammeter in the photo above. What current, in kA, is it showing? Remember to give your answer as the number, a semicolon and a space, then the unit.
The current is 2.9; kA
